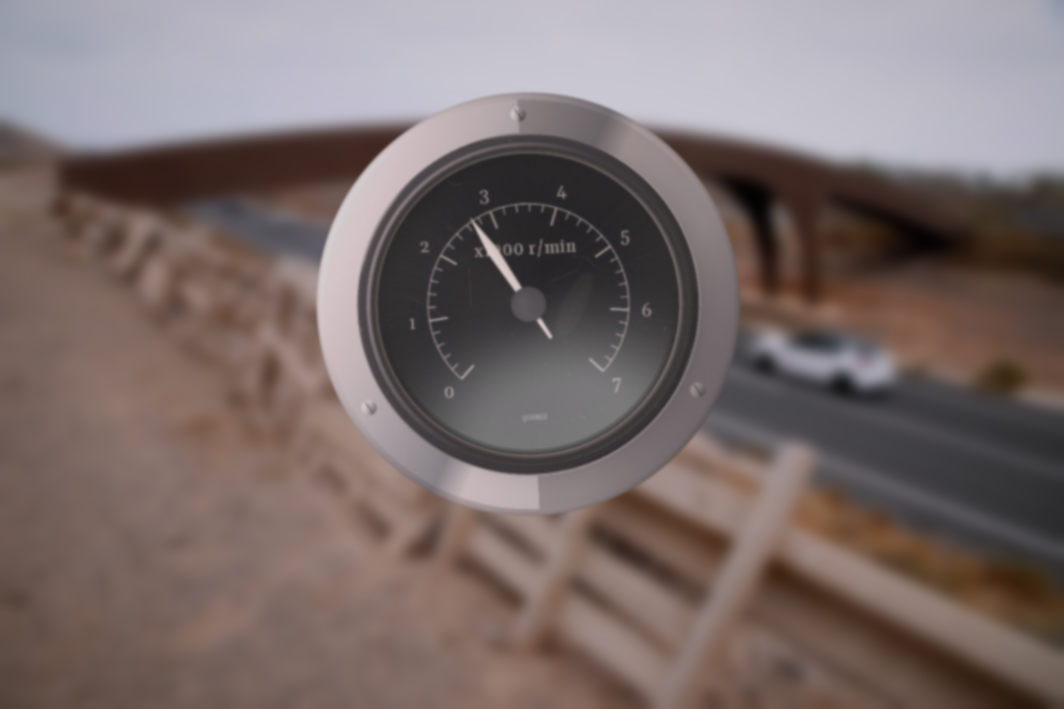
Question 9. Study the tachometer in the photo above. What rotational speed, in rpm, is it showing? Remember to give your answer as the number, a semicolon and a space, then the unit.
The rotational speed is 2700; rpm
